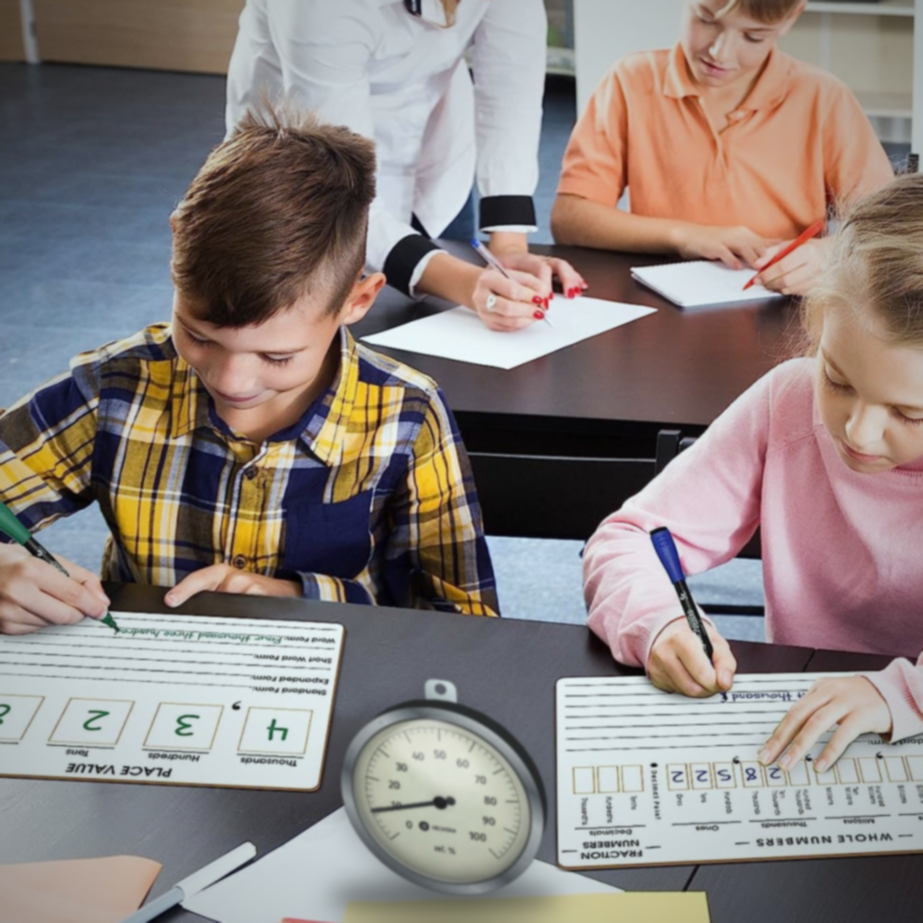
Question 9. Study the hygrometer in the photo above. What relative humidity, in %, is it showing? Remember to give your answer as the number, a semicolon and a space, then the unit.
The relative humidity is 10; %
